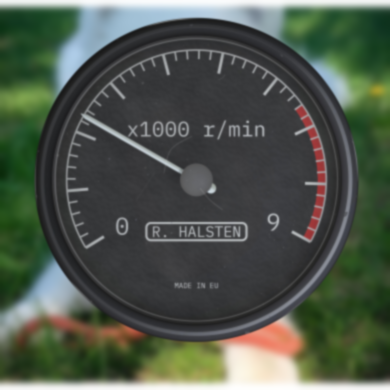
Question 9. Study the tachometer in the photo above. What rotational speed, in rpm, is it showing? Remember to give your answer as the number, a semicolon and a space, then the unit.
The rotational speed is 2300; rpm
